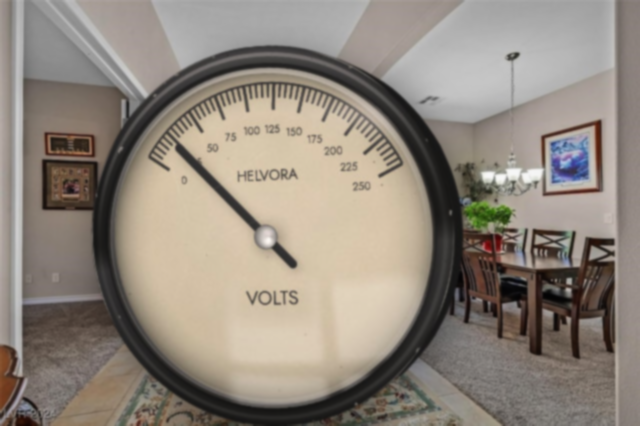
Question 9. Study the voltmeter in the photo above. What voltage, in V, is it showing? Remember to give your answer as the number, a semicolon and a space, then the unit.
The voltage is 25; V
